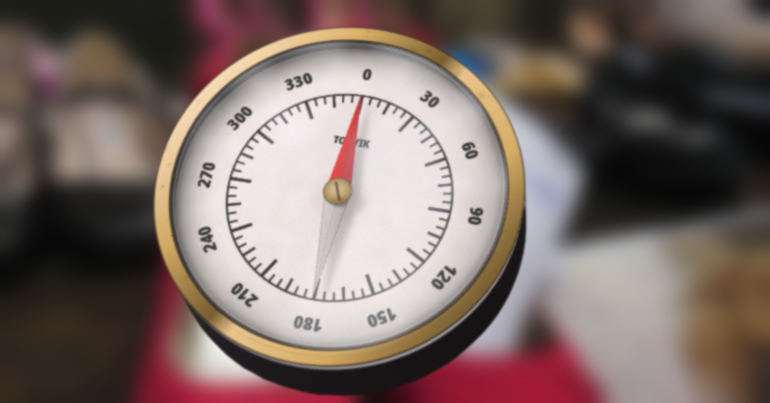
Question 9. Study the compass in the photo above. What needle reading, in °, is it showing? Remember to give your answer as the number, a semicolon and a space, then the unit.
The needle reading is 0; °
